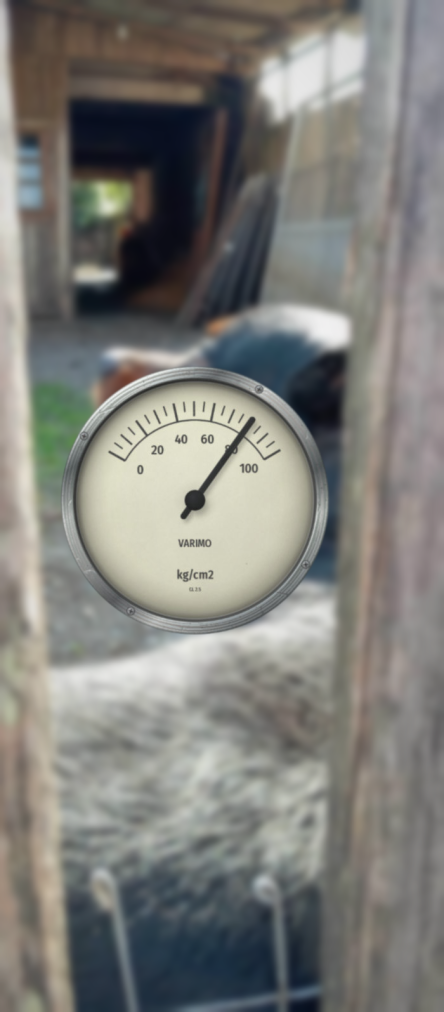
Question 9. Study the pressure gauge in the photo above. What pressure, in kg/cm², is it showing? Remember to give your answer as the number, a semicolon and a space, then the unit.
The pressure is 80; kg/cm²
